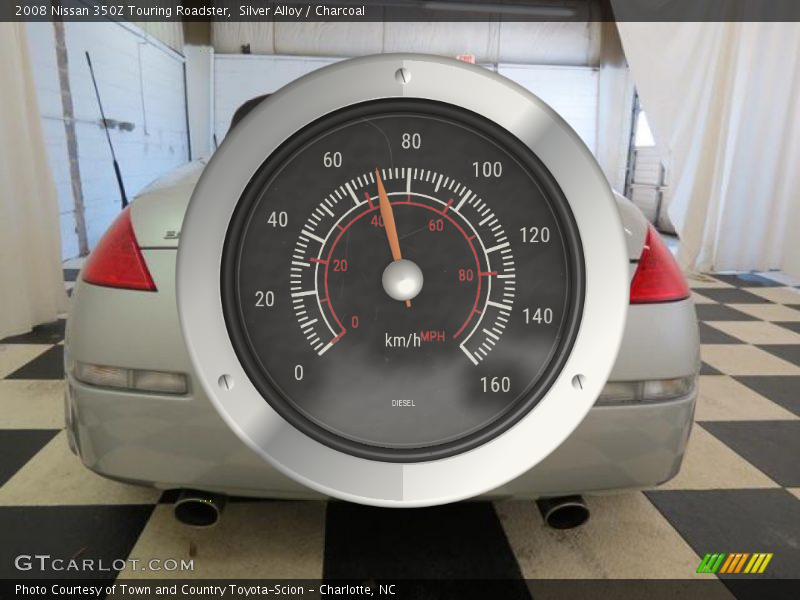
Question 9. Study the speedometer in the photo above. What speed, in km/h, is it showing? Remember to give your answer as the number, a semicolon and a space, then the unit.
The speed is 70; km/h
